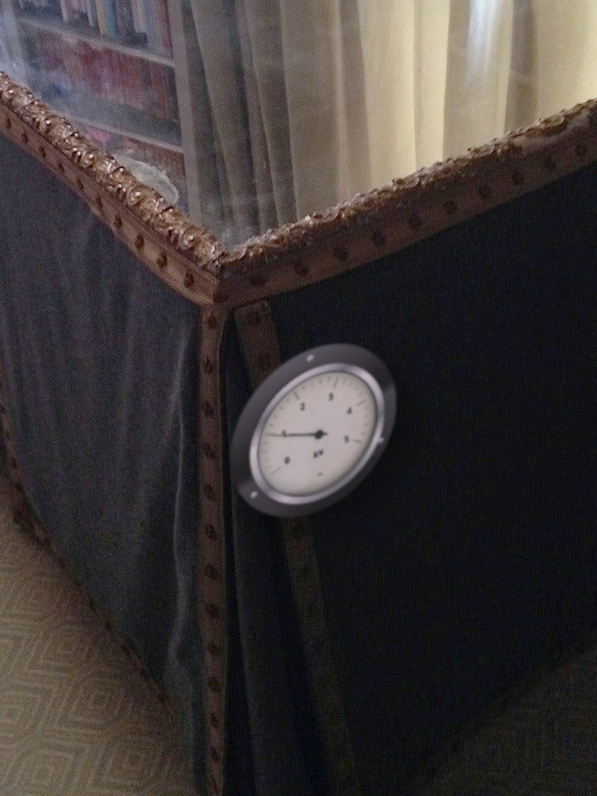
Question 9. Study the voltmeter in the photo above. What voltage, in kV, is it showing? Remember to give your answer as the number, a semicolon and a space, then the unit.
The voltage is 1; kV
